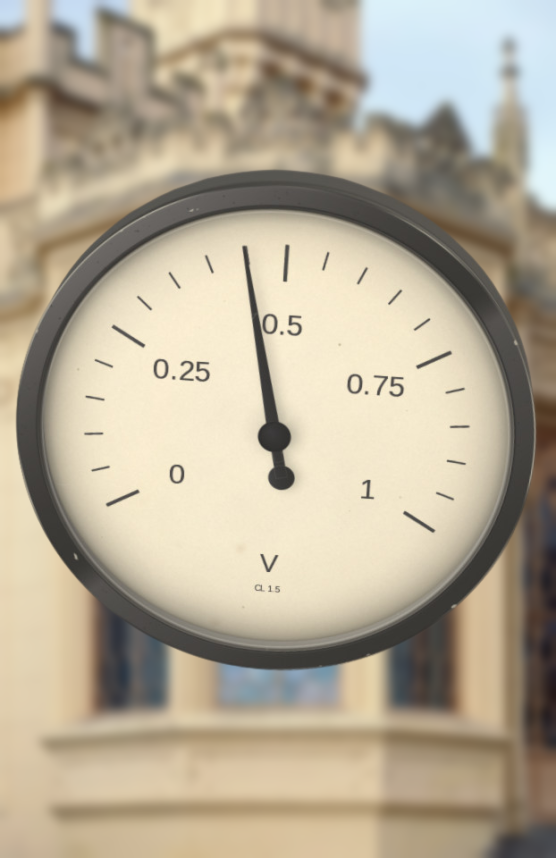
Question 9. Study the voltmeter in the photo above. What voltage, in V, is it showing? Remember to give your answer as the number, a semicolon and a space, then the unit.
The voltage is 0.45; V
